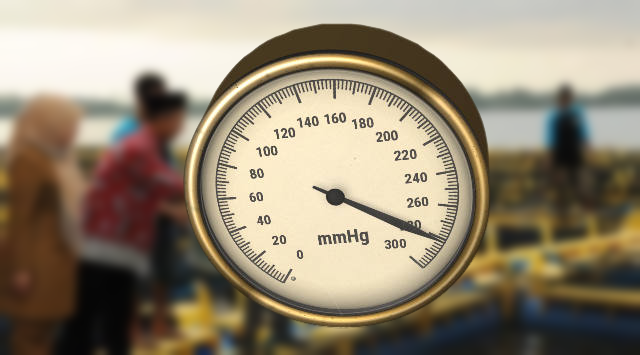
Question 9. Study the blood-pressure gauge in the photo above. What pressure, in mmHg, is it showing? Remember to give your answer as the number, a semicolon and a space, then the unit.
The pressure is 280; mmHg
